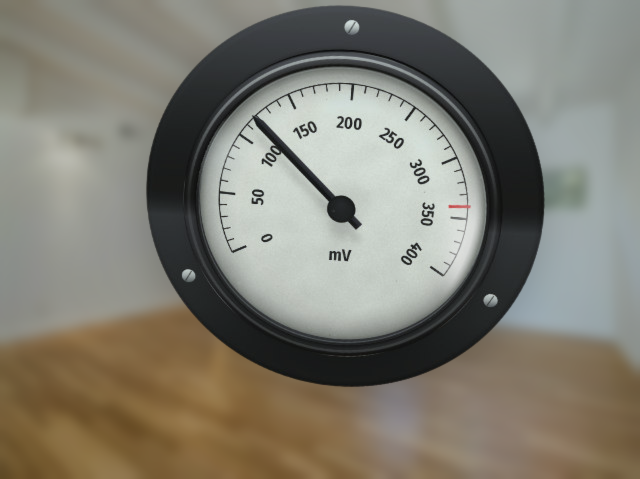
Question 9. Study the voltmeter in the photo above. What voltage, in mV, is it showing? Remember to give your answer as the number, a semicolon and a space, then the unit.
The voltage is 120; mV
